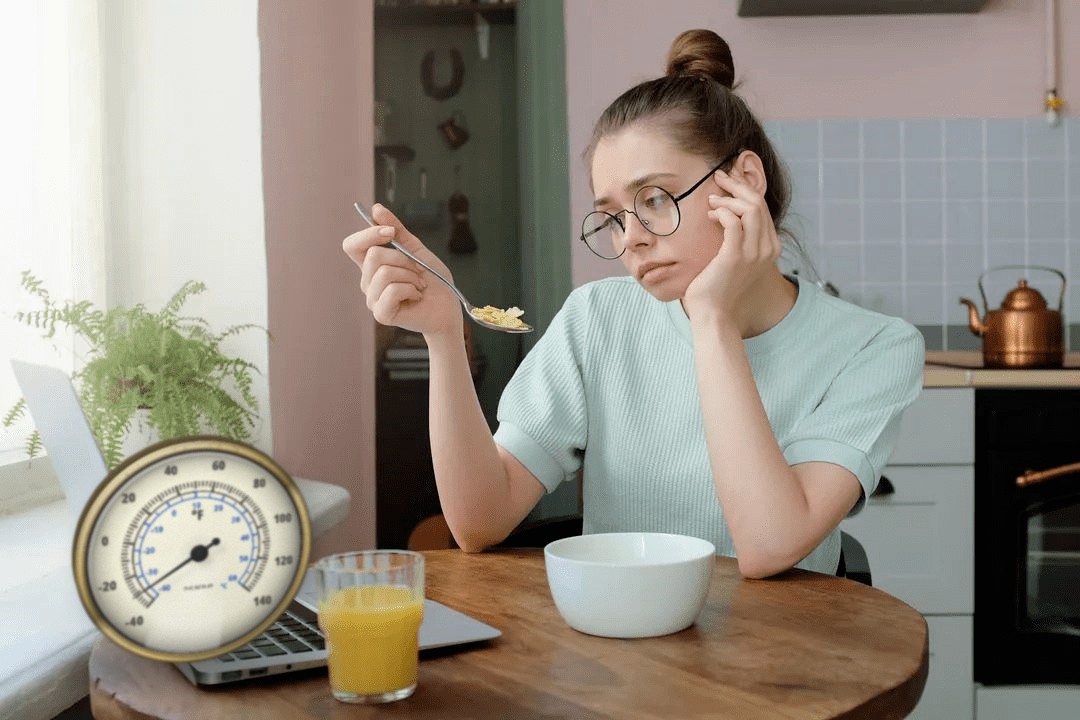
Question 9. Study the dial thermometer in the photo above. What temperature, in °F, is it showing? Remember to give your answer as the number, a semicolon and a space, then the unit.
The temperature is -30; °F
